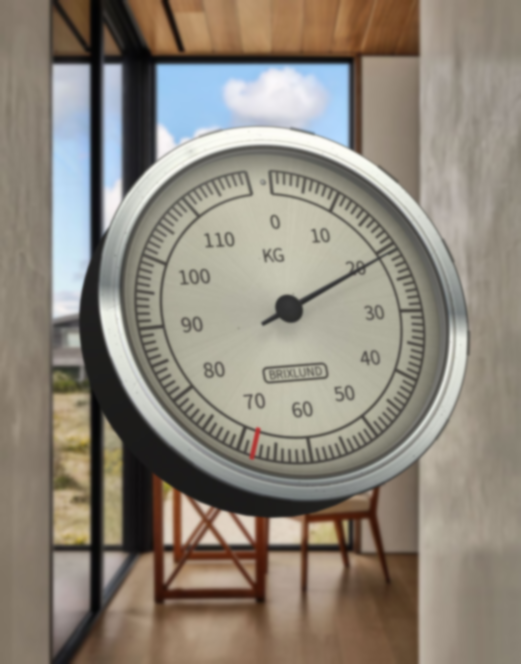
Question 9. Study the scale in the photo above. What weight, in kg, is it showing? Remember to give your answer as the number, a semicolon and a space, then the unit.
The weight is 21; kg
